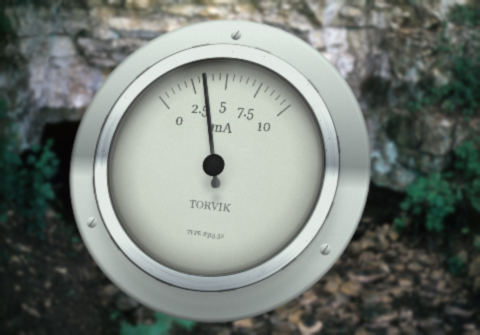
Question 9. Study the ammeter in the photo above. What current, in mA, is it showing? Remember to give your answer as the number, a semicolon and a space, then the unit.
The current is 3.5; mA
